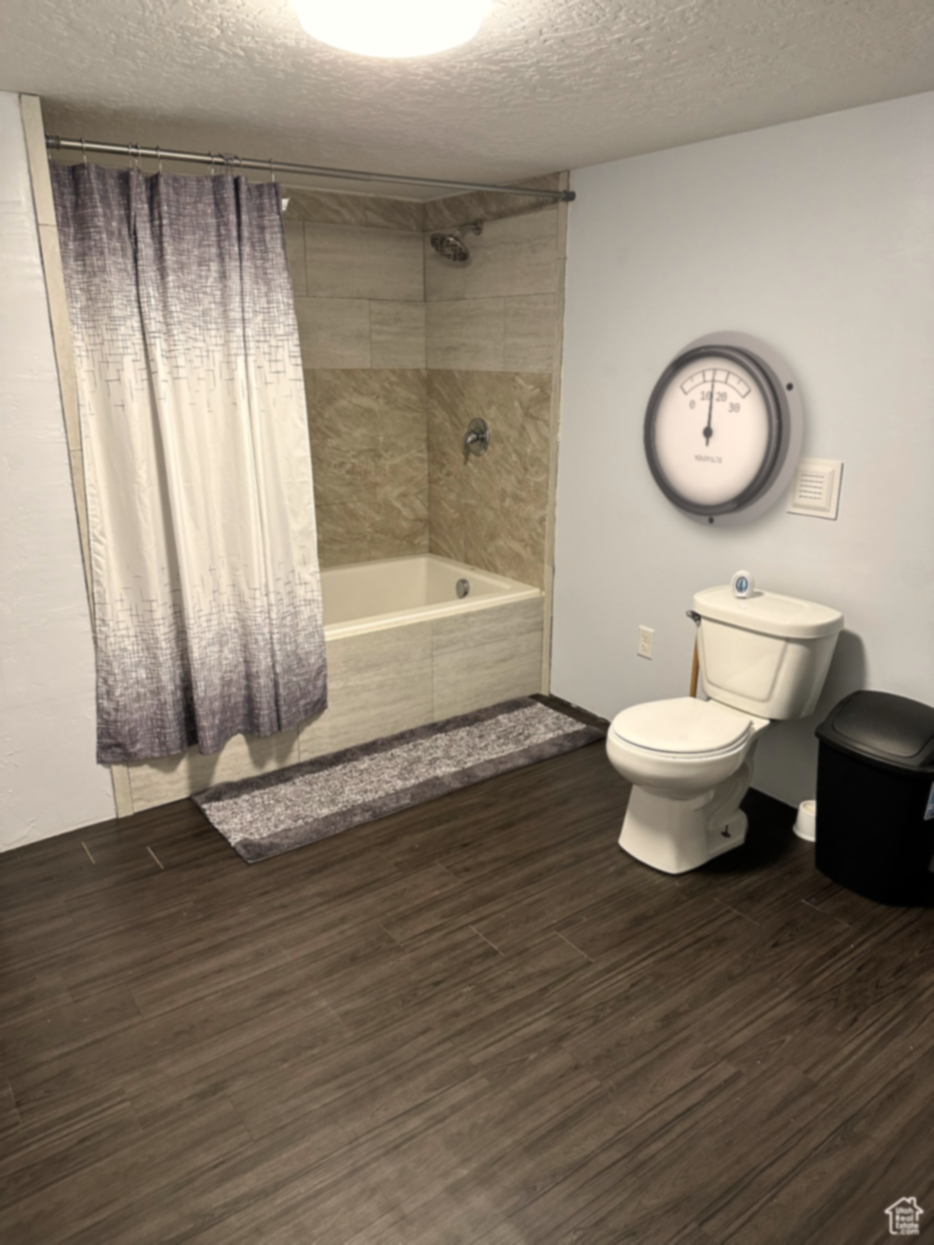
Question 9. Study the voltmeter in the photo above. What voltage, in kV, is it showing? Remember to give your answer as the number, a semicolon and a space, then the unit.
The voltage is 15; kV
